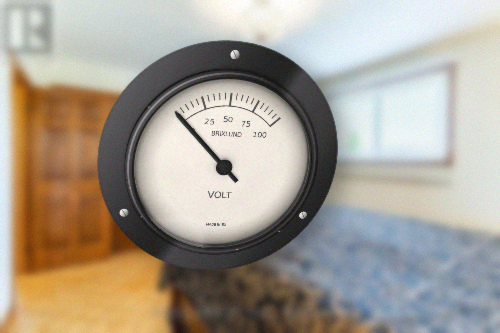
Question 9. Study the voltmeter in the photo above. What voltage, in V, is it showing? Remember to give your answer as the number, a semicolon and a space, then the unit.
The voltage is 0; V
